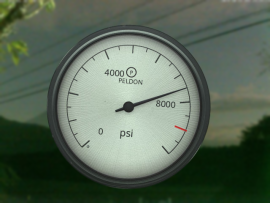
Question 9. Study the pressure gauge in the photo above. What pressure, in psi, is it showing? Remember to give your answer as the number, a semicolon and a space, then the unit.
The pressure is 7500; psi
